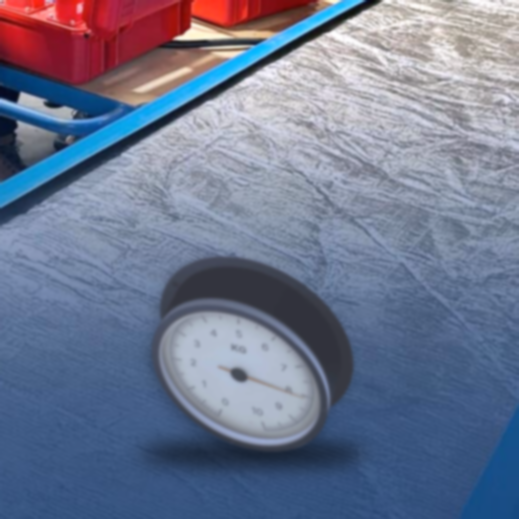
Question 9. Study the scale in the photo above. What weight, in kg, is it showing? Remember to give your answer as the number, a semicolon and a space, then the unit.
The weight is 8; kg
